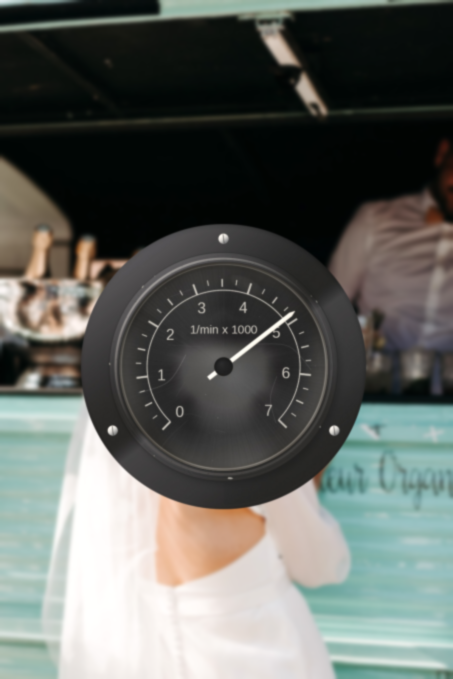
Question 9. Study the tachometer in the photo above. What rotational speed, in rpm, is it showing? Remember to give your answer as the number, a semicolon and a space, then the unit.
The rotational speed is 4875; rpm
